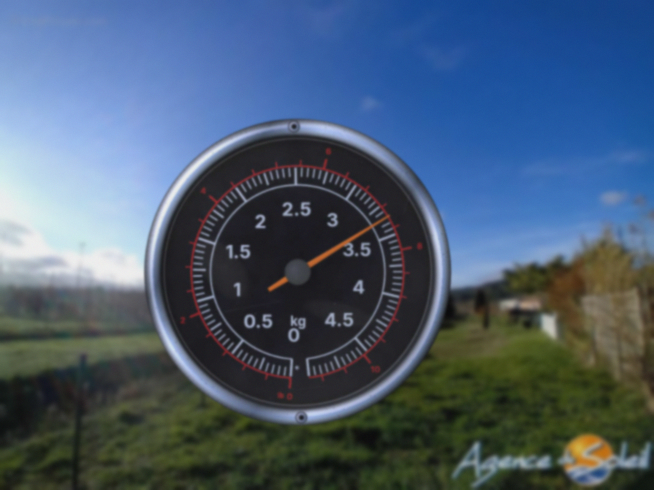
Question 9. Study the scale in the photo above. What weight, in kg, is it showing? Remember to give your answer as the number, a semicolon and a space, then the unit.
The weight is 3.35; kg
